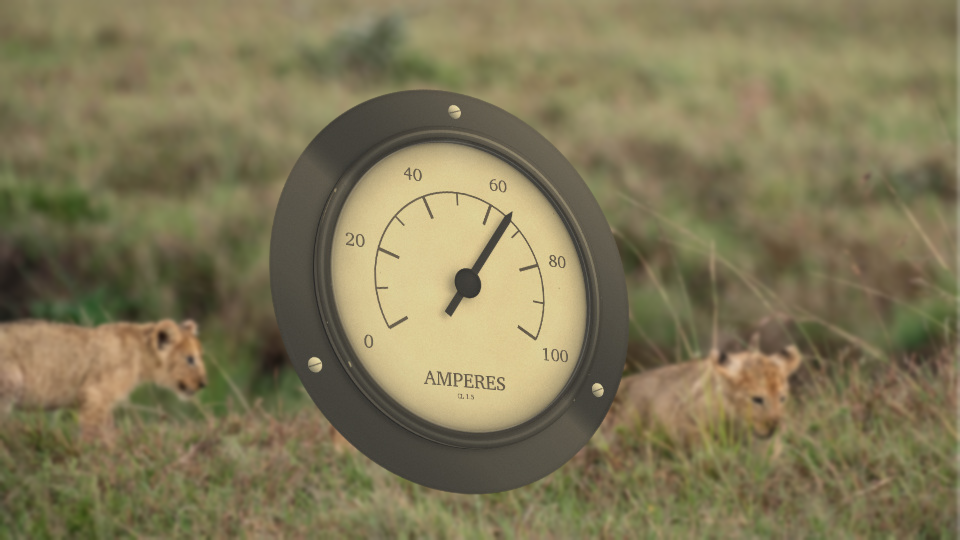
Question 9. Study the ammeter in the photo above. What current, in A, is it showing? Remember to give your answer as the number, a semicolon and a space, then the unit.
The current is 65; A
